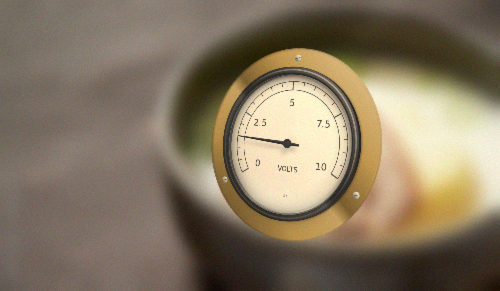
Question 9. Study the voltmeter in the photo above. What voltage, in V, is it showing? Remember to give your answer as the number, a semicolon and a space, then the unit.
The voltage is 1.5; V
